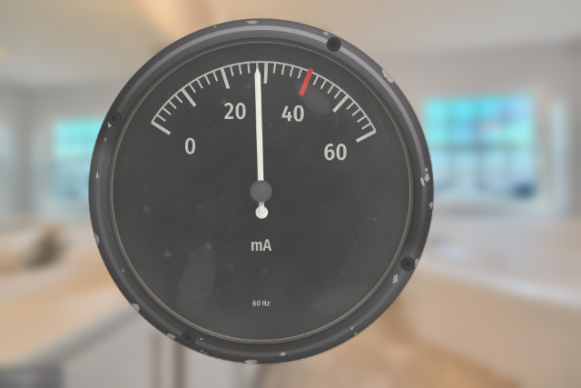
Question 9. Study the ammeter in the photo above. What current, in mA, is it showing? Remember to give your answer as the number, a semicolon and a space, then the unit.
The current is 28; mA
